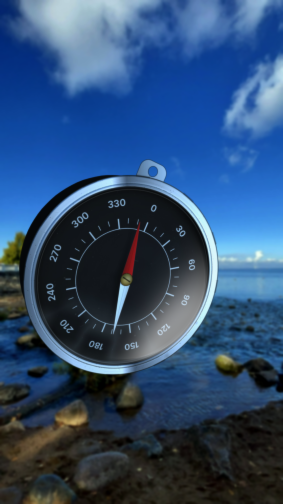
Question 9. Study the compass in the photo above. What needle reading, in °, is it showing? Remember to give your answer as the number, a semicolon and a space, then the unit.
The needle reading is 350; °
